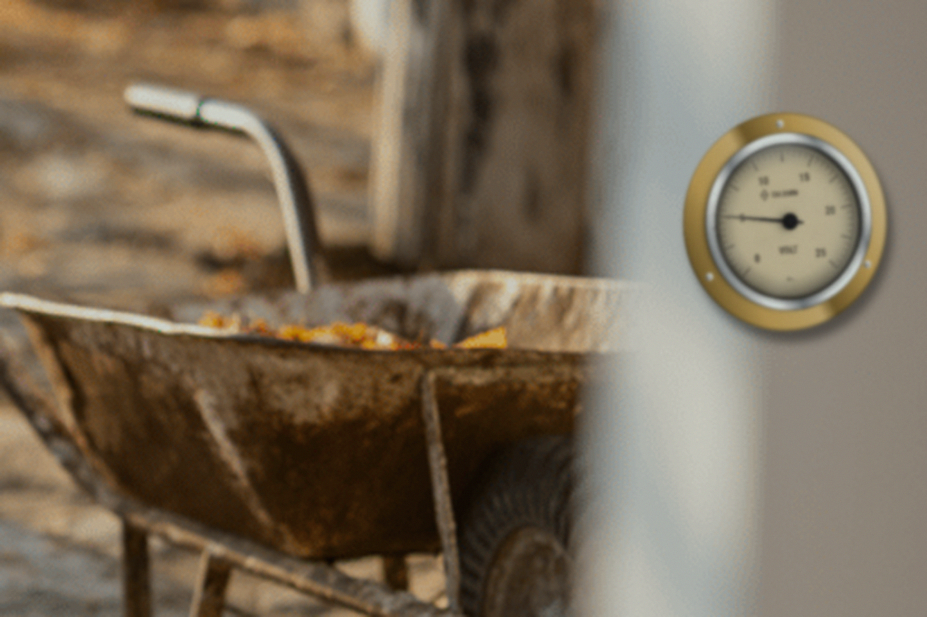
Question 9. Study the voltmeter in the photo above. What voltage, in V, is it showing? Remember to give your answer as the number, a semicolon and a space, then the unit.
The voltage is 5; V
